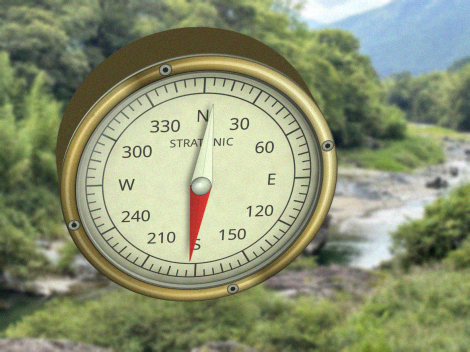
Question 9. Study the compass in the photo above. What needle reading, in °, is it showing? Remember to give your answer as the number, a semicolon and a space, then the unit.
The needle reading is 185; °
